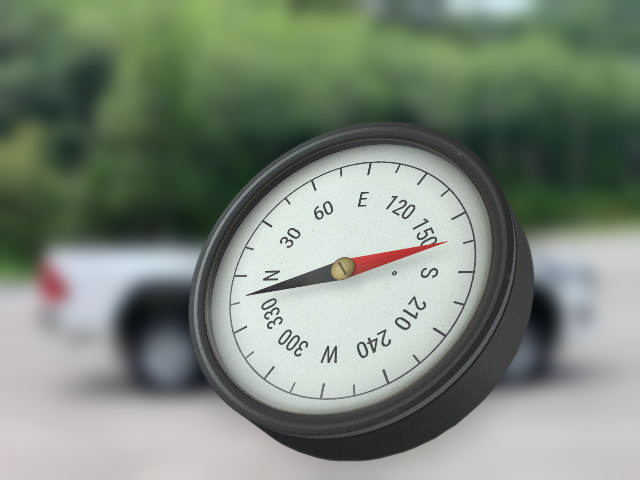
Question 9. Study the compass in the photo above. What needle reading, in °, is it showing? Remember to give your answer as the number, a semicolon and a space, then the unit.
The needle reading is 165; °
